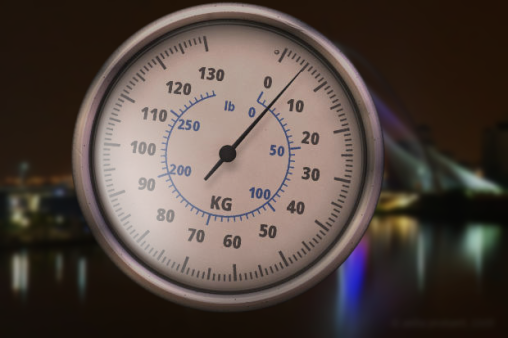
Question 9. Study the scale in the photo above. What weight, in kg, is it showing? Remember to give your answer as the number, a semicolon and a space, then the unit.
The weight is 5; kg
